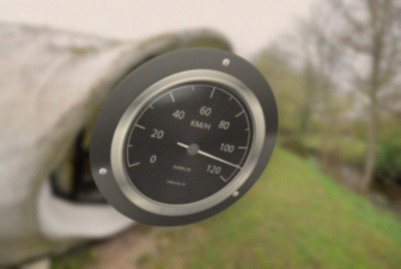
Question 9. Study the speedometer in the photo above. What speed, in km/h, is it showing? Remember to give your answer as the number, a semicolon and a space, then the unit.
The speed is 110; km/h
